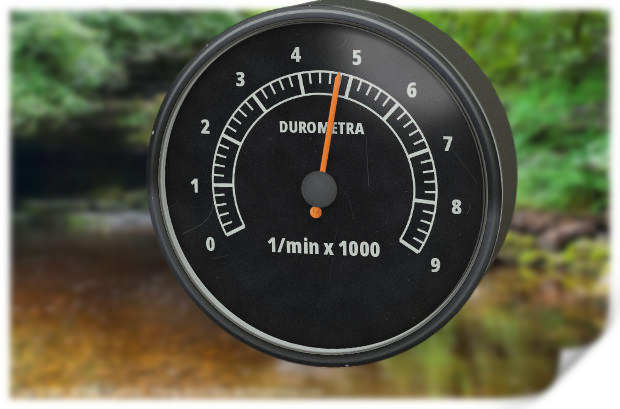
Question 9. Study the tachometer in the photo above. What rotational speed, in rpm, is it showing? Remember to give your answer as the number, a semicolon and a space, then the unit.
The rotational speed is 4800; rpm
